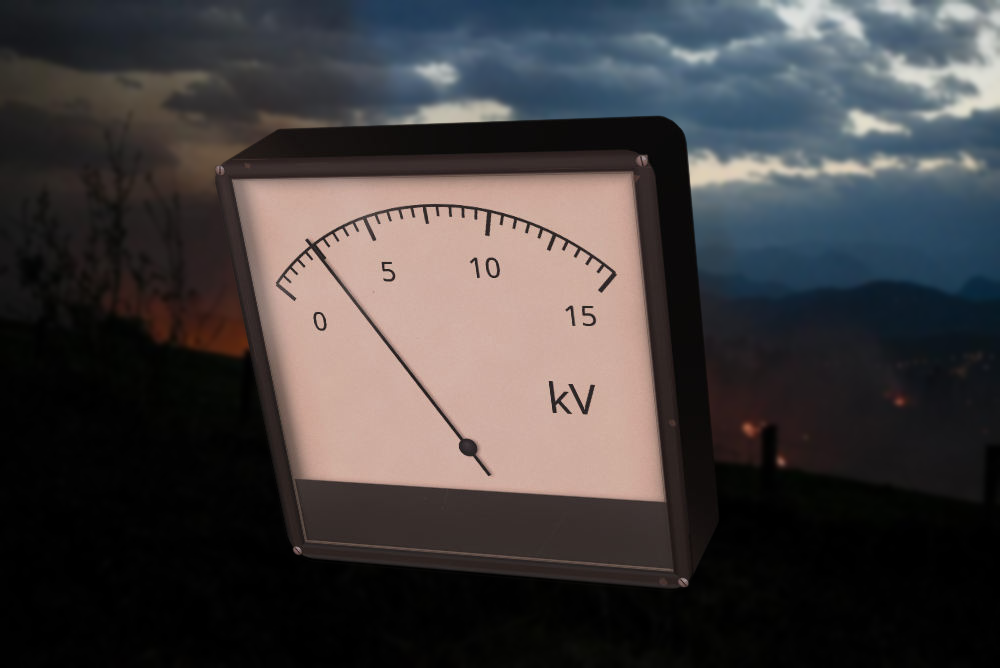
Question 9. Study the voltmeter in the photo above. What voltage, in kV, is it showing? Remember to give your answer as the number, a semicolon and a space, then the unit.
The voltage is 2.5; kV
